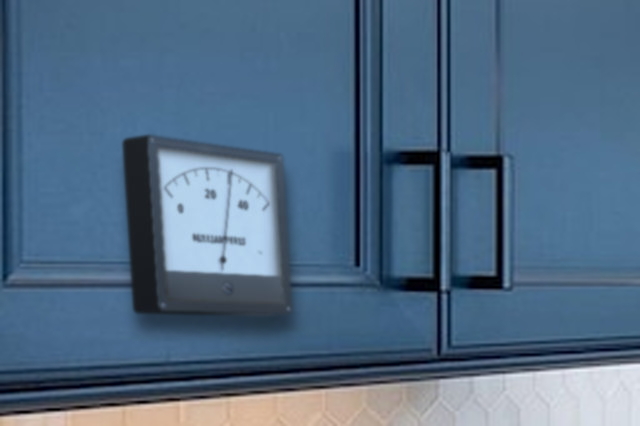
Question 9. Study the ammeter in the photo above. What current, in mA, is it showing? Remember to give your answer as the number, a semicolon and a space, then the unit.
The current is 30; mA
